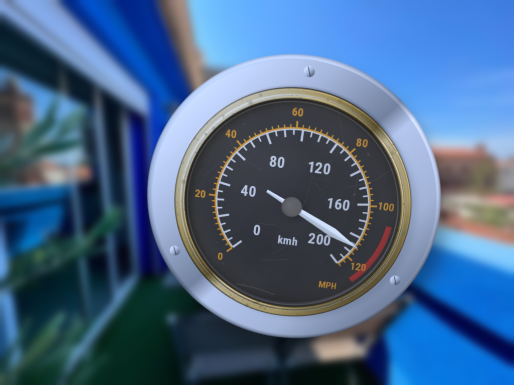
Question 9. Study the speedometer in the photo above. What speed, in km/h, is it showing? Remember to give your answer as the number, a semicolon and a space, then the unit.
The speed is 185; km/h
